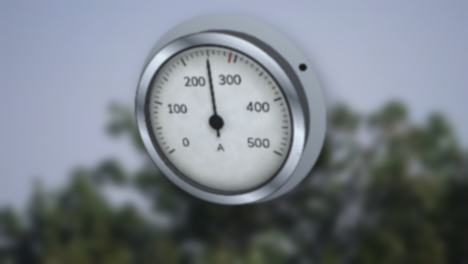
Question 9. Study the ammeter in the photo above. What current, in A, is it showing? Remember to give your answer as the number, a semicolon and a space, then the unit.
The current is 250; A
